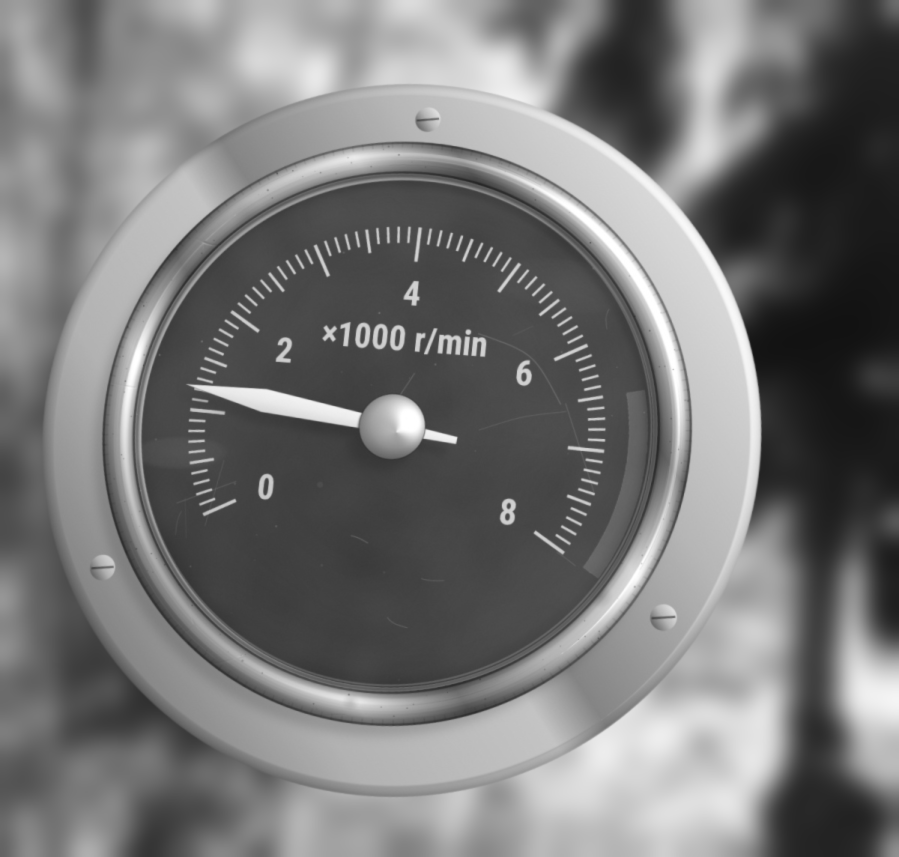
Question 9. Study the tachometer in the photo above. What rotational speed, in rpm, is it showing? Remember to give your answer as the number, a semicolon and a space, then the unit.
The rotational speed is 1200; rpm
